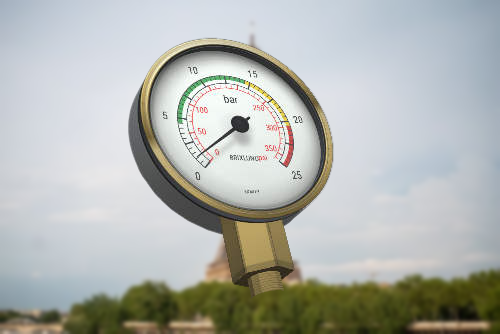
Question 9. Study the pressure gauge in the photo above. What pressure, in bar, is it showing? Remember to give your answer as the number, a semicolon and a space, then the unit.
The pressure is 1; bar
